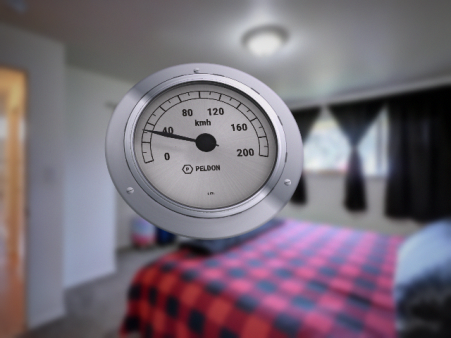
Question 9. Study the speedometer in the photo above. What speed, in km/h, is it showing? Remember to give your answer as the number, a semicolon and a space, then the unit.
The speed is 30; km/h
